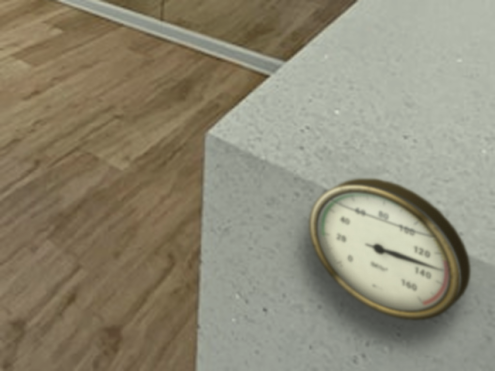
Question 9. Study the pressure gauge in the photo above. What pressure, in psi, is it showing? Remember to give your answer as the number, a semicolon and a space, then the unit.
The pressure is 130; psi
